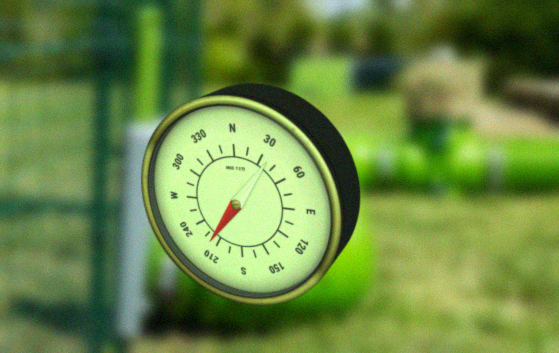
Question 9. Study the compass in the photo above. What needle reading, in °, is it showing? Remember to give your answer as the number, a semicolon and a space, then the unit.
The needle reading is 217.5; °
